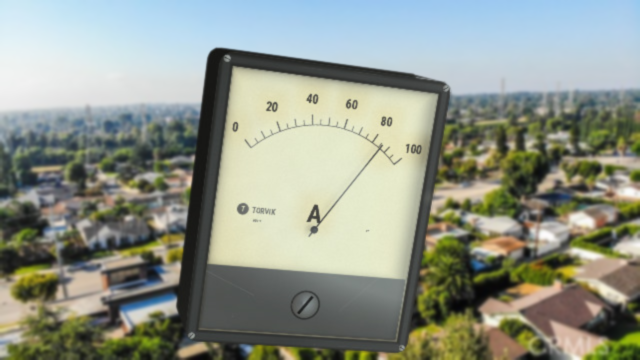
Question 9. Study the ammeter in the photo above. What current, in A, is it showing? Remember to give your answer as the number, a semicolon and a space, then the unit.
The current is 85; A
